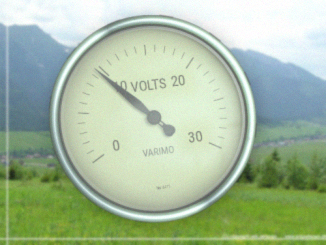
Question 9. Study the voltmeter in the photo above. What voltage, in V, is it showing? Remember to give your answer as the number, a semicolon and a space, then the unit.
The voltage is 9.5; V
